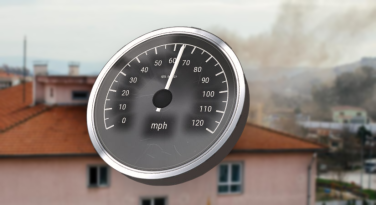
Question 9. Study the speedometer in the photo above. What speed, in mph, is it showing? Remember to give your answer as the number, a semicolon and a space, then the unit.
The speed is 65; mph
